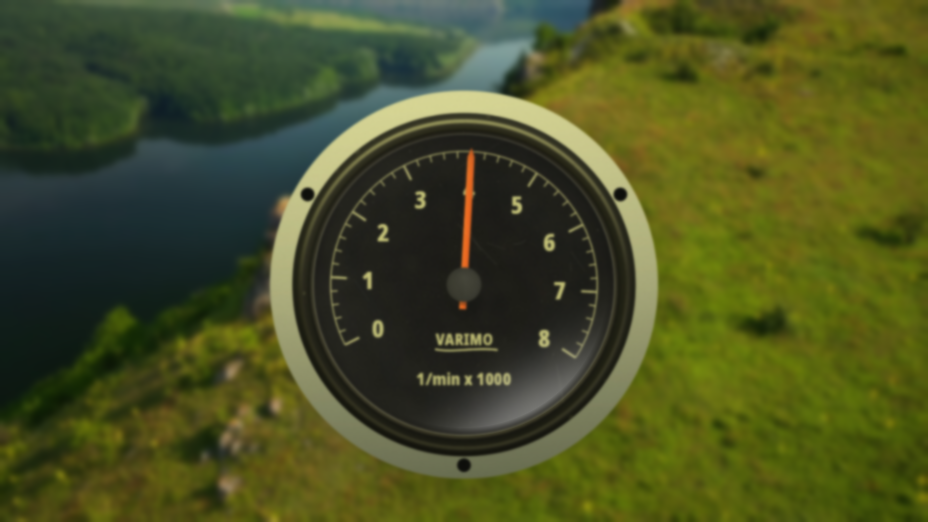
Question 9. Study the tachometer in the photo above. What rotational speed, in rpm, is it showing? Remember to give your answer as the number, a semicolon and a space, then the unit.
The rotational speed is 4000; rpm
